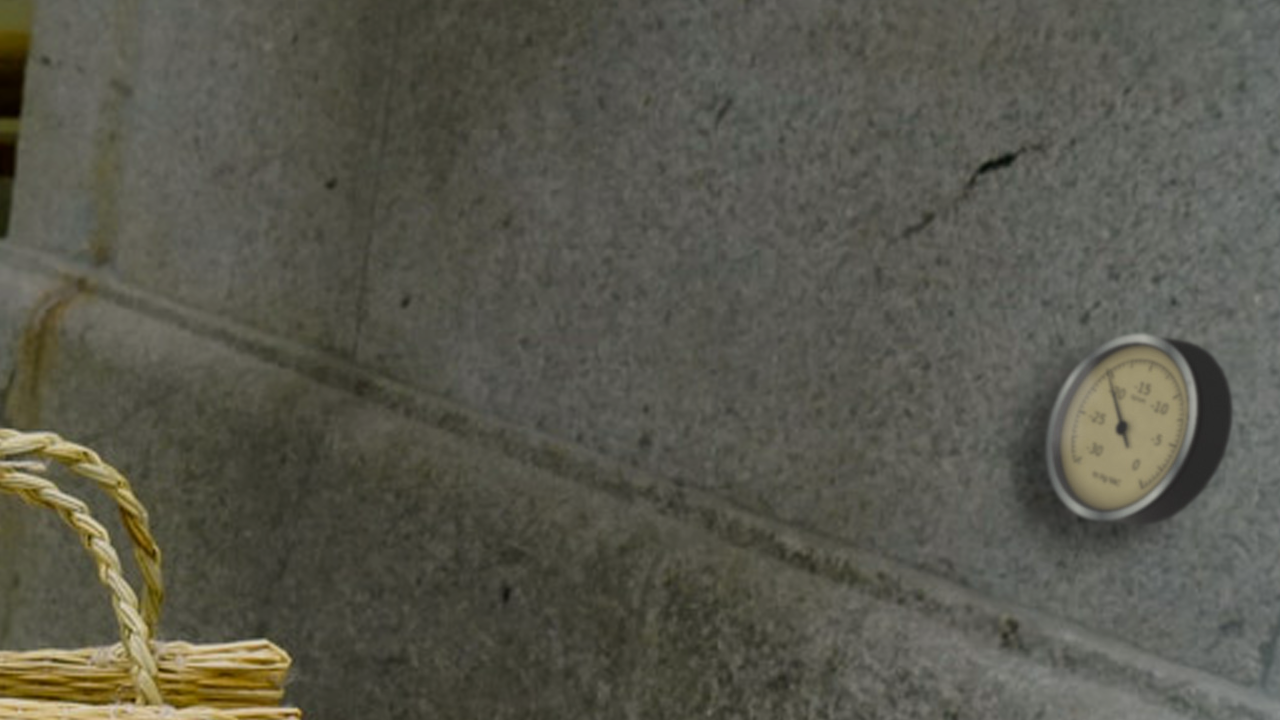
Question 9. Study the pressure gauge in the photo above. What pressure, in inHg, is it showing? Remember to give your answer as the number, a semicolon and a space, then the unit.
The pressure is -20; inHg
